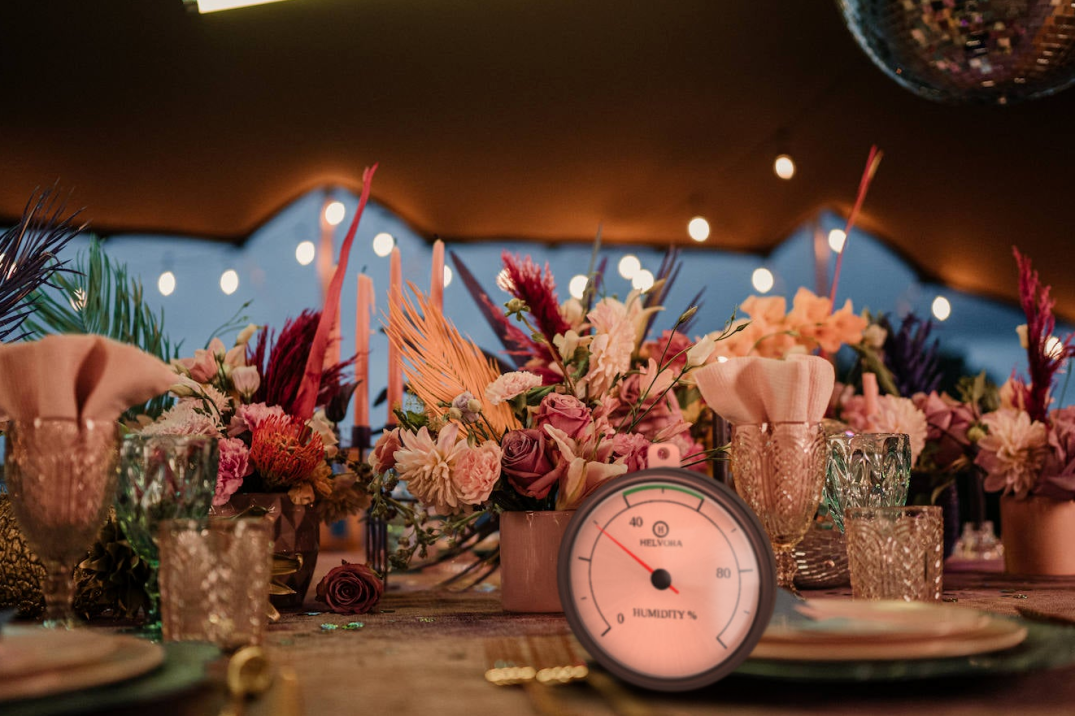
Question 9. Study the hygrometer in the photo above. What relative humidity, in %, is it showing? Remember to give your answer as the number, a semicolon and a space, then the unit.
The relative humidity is 30; %
